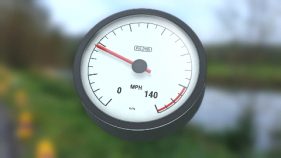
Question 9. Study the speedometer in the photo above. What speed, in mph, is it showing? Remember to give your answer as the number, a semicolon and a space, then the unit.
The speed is 37.5; mph
